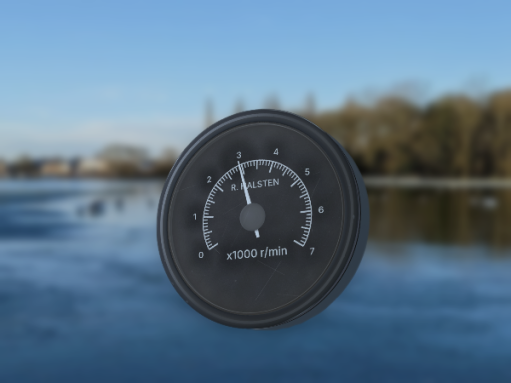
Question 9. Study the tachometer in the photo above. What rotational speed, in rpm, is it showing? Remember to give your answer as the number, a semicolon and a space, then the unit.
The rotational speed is 3000; rpm
